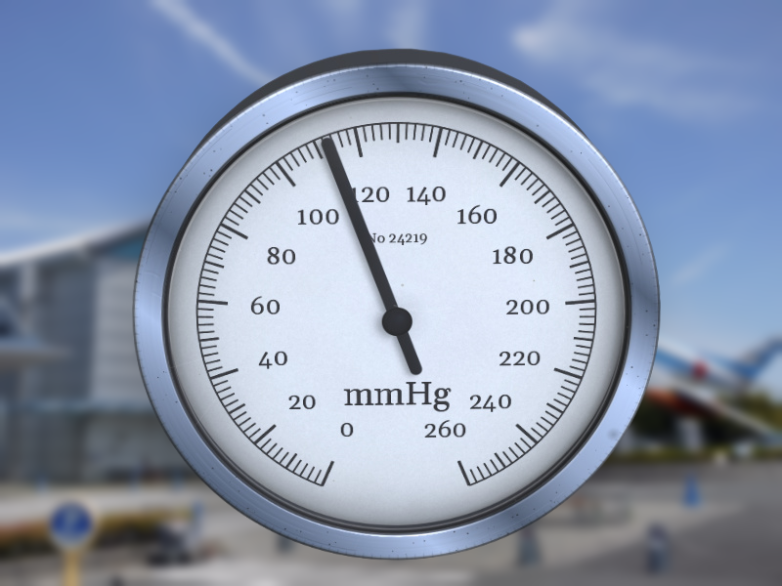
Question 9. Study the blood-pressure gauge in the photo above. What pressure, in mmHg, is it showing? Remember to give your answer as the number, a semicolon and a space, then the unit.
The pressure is 113; mmHg
